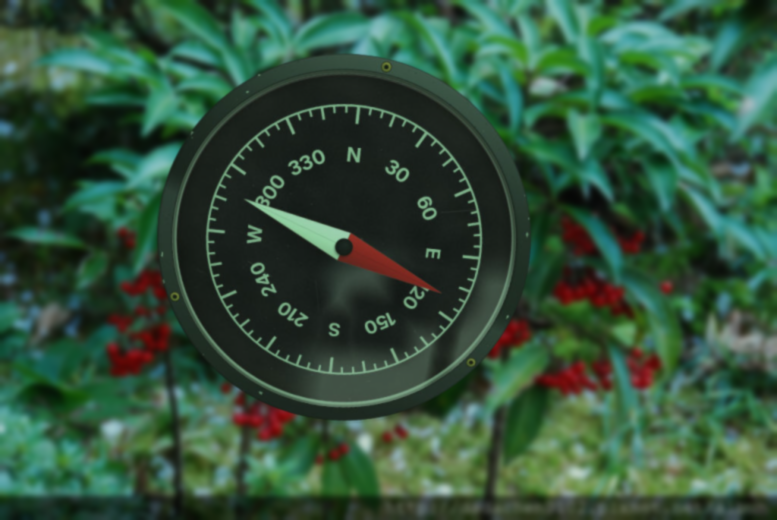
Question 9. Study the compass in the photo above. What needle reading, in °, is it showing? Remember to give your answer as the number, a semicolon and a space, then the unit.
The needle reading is 110; °
